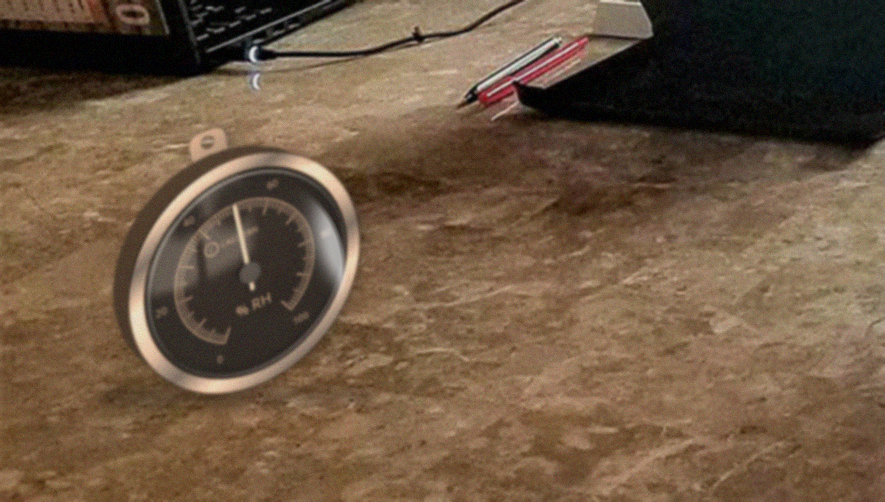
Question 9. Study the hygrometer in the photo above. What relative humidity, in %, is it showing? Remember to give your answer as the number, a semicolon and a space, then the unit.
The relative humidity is 50; %
